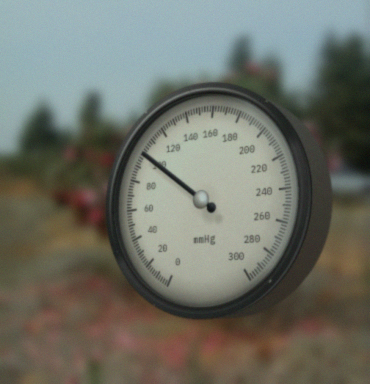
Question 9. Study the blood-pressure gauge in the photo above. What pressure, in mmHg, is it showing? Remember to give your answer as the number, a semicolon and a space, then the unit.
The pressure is 100; mmHg
